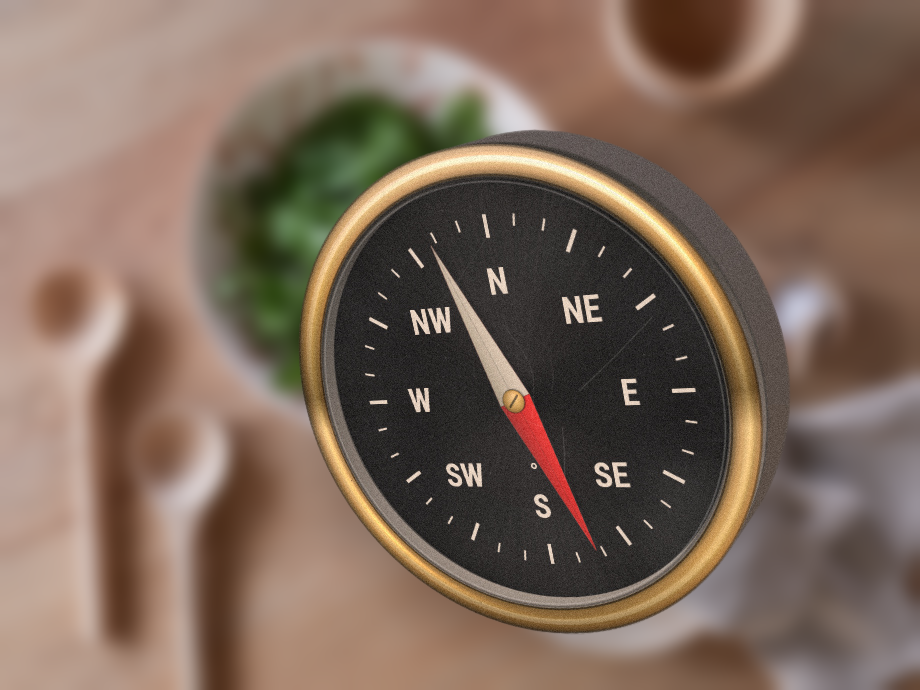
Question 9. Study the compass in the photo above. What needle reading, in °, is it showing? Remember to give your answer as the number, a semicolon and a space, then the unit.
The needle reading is 160; °
